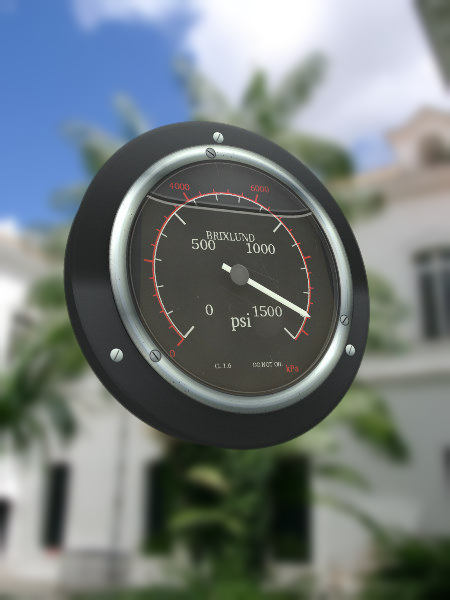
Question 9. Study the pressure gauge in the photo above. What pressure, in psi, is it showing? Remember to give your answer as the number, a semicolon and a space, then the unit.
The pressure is 1400; psi
